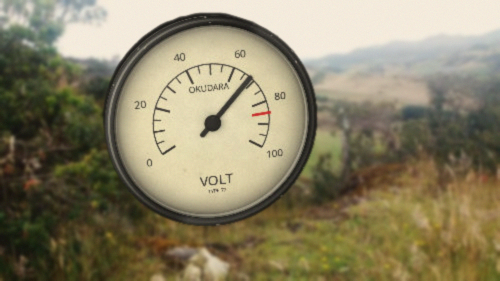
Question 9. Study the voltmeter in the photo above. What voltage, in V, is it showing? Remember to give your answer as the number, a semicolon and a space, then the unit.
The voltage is 67.5; V
